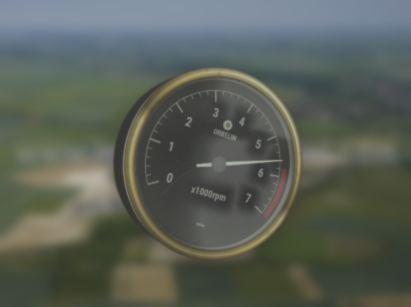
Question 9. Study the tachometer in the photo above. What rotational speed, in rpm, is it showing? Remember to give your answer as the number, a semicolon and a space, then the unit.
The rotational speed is 5600; rpm
